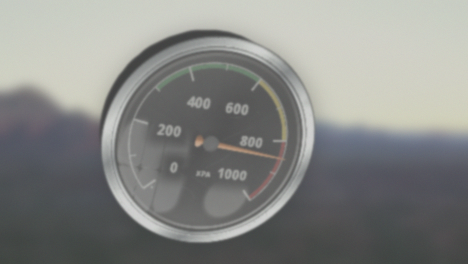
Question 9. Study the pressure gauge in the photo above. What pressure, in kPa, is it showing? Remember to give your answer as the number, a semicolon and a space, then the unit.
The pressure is 850; kPa
